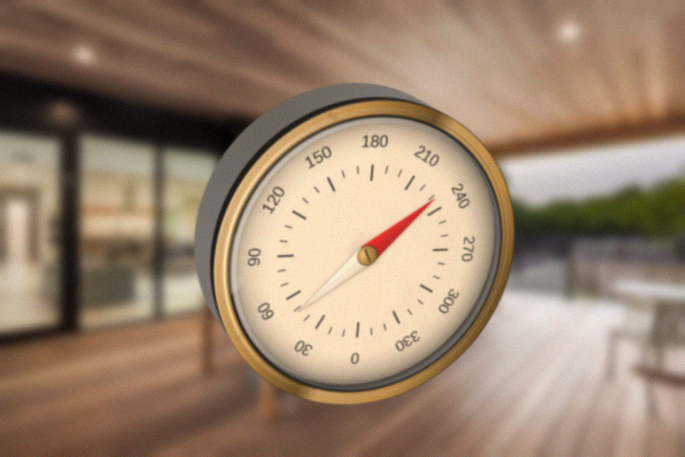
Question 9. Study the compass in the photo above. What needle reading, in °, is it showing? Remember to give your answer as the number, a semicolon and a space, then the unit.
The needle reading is 230; °
